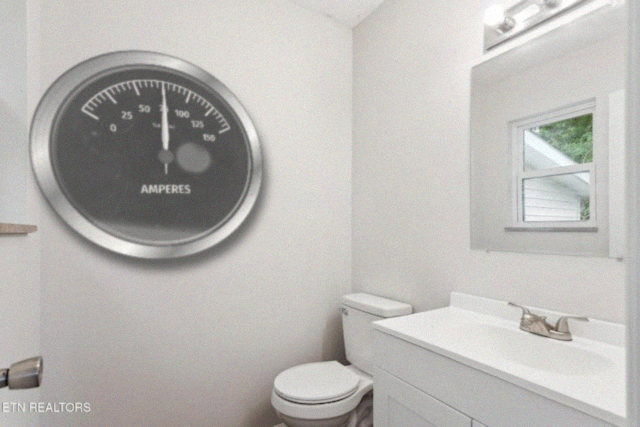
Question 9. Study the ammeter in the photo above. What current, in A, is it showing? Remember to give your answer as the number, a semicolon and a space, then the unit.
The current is 75; A
